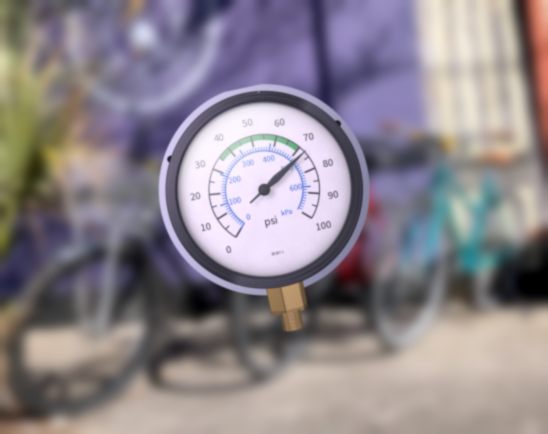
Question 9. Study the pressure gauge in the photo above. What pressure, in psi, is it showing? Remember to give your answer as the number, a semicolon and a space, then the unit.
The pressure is 72.5; psi
